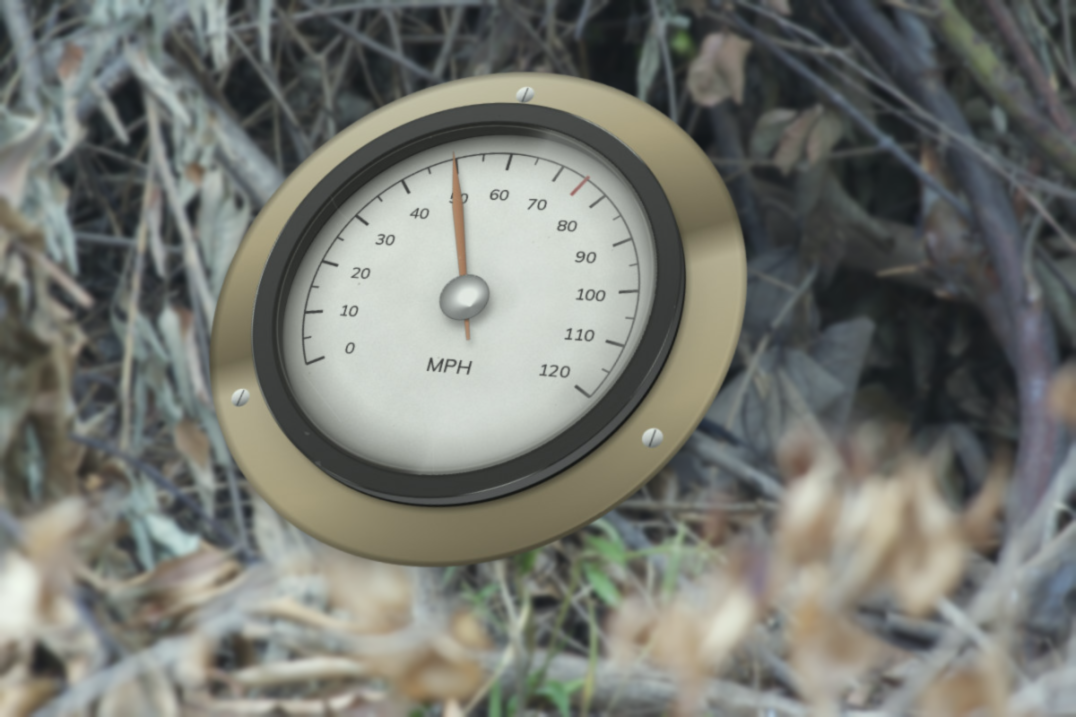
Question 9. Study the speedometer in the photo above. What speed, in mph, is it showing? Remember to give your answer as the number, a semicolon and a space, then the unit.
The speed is 50; mph
